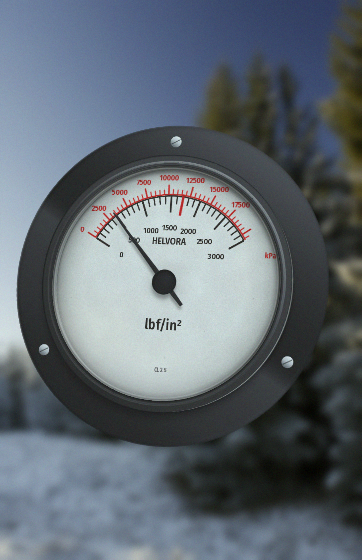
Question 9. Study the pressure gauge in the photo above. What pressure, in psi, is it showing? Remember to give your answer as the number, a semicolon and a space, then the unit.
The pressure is 500; psi
